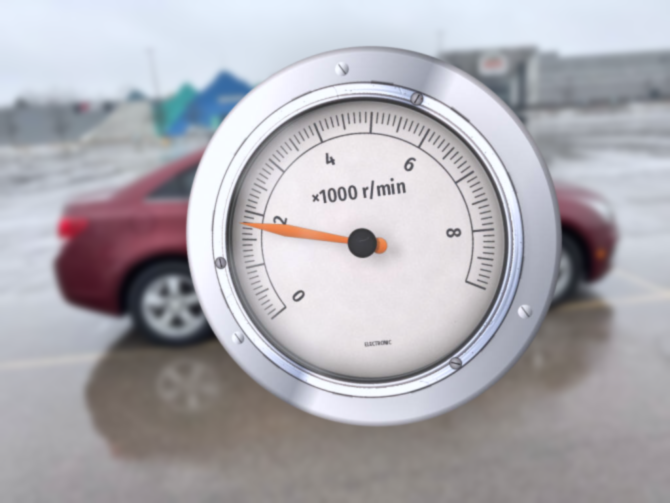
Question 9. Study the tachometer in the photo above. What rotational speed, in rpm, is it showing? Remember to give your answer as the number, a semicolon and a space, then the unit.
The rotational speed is 1800; rpm
